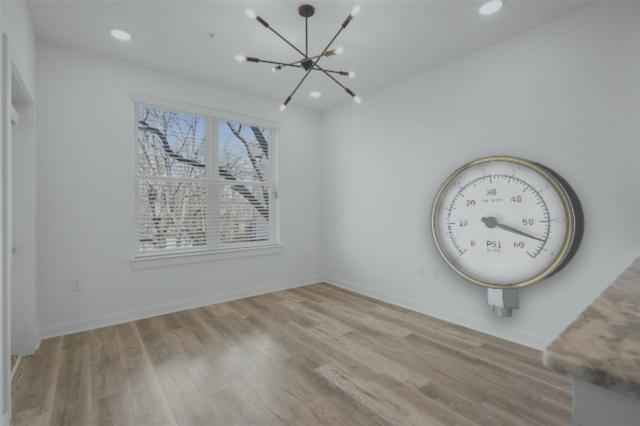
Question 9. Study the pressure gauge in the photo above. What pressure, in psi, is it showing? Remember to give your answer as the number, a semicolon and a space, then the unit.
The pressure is 55; psi
